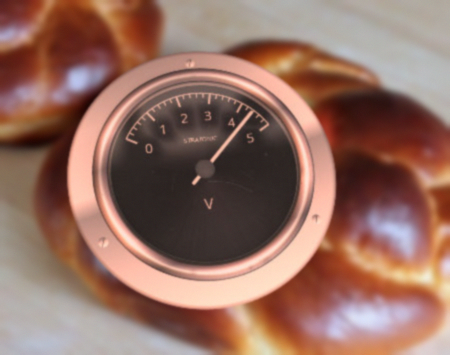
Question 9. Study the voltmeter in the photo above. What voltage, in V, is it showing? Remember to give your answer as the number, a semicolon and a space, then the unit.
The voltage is 4.4; V
